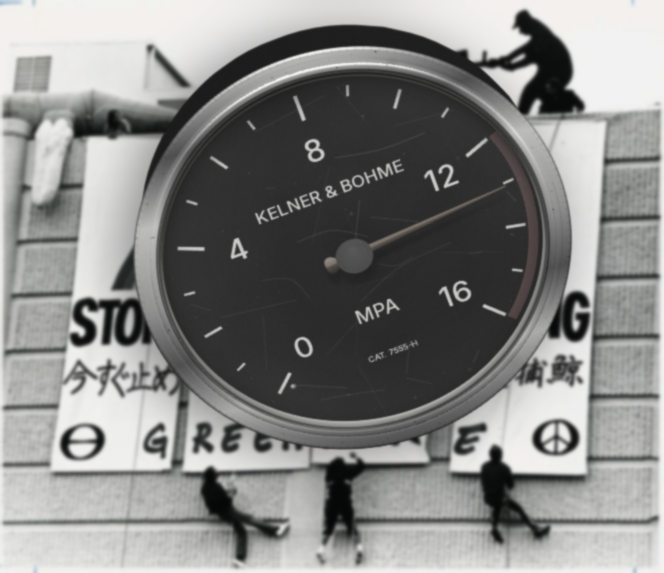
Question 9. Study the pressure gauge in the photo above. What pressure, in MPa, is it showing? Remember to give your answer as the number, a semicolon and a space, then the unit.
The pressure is 13; MPa
